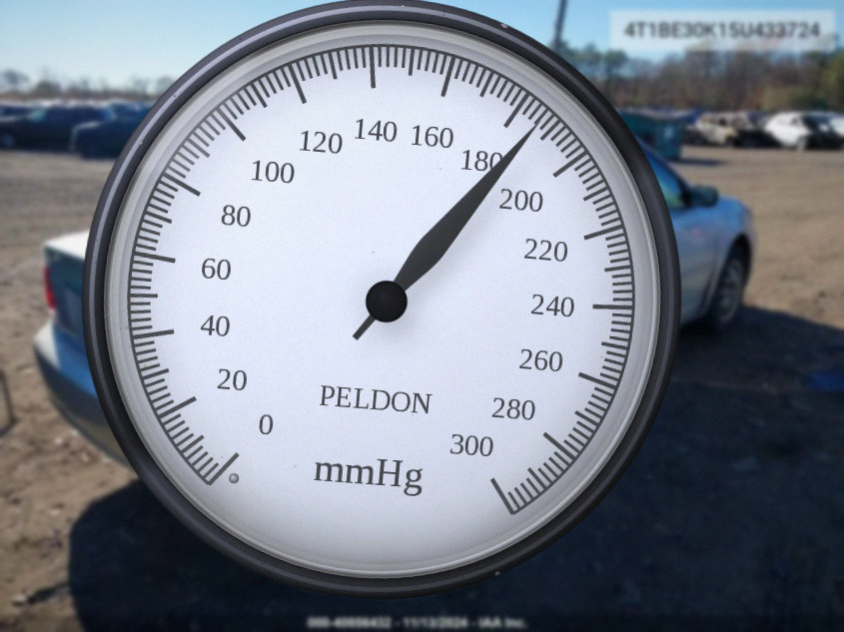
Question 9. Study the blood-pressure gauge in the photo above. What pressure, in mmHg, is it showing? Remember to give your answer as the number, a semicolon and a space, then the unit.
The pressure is 186; mmHg
